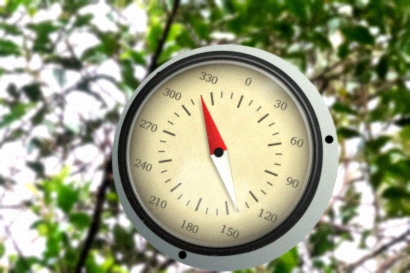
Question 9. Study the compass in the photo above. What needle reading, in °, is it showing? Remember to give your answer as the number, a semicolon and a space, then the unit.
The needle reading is 320; °
